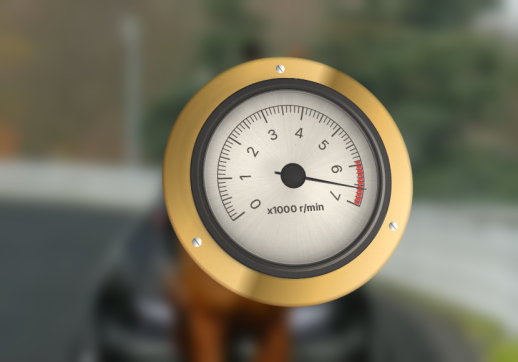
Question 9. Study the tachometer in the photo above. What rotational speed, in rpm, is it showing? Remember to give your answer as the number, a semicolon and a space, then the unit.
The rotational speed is 6600; rpm
